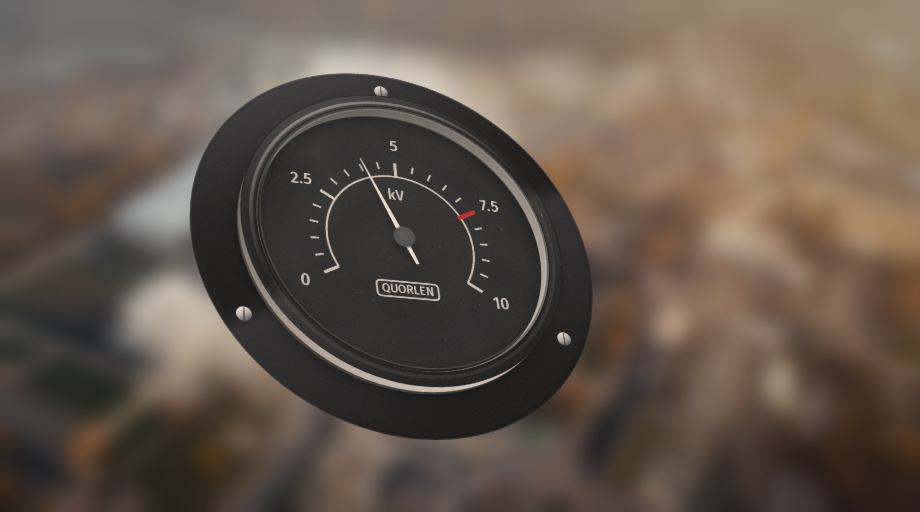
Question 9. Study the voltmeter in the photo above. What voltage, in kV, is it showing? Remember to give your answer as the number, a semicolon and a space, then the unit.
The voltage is 4; kV
